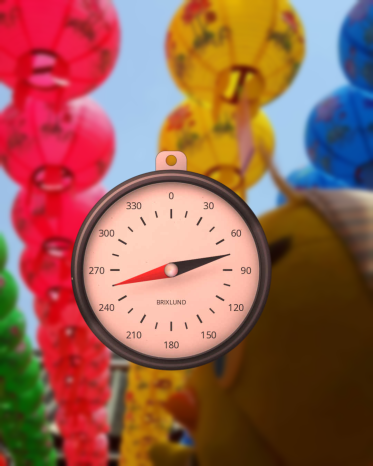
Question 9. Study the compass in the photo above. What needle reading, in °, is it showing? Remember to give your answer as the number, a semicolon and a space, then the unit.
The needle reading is 255; °
